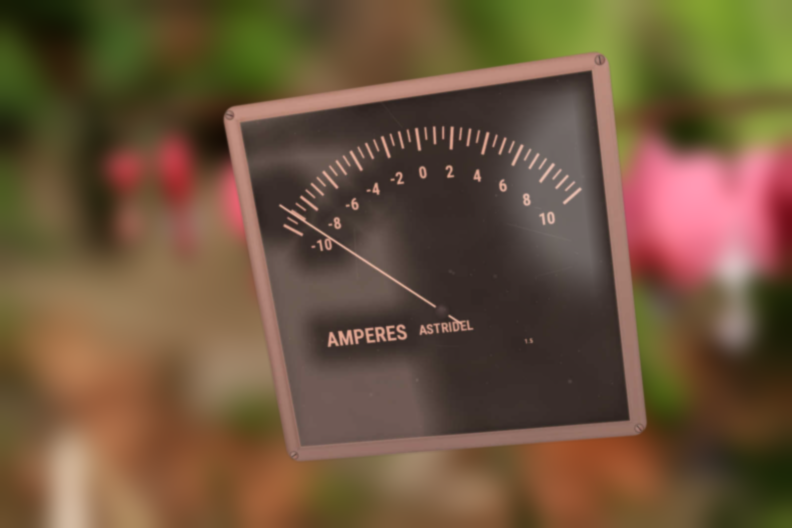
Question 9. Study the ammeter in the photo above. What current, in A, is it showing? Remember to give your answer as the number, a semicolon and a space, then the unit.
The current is -9; A
